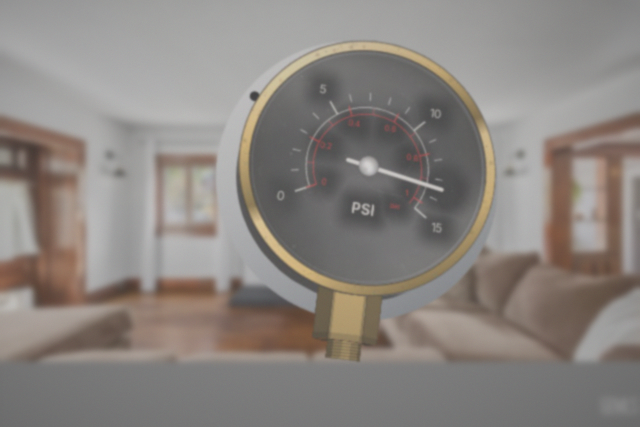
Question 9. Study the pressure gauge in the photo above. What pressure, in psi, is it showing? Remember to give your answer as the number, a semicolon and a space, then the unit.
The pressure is 13.5; psi
